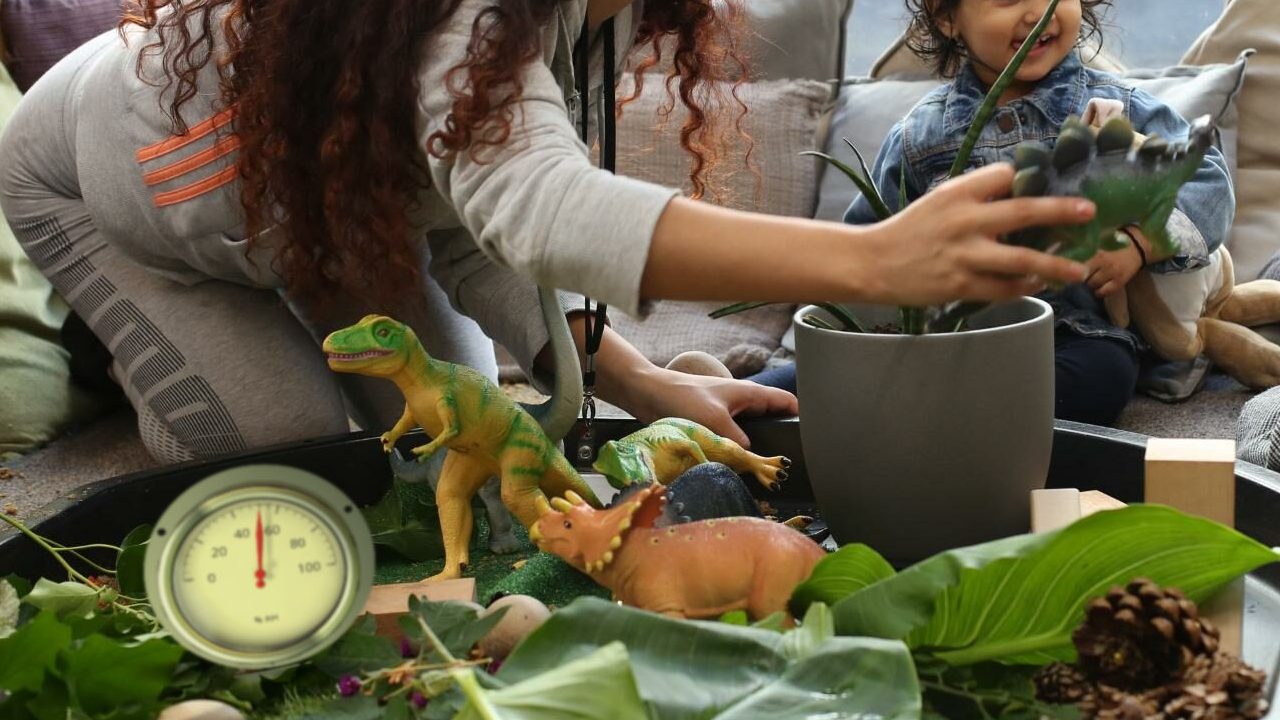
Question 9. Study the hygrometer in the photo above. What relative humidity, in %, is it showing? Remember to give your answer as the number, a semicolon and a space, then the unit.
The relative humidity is 52; %
